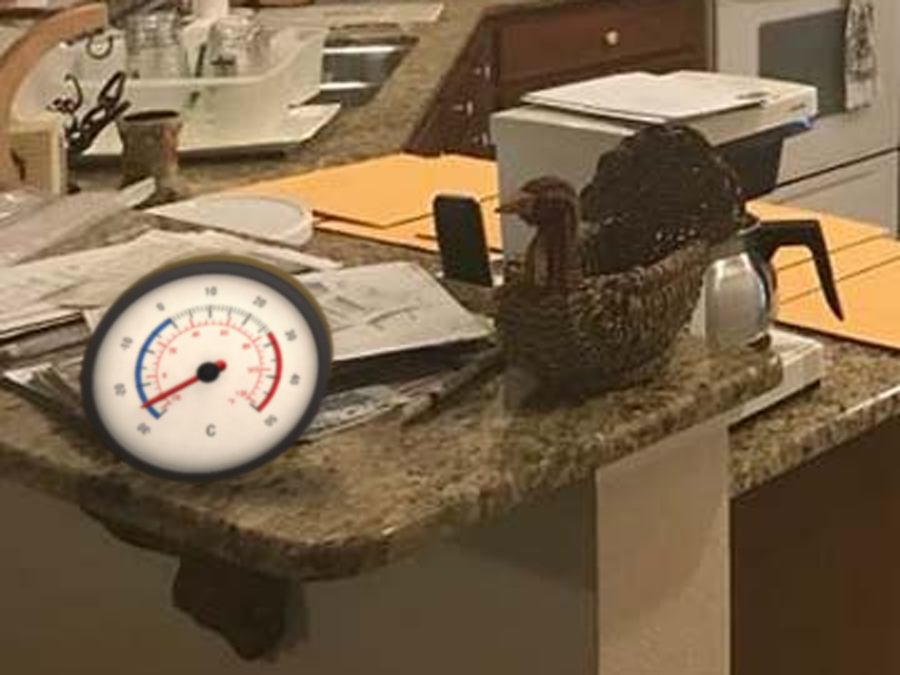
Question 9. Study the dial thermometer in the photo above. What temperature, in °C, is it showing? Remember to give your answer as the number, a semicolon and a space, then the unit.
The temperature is -25; °C
